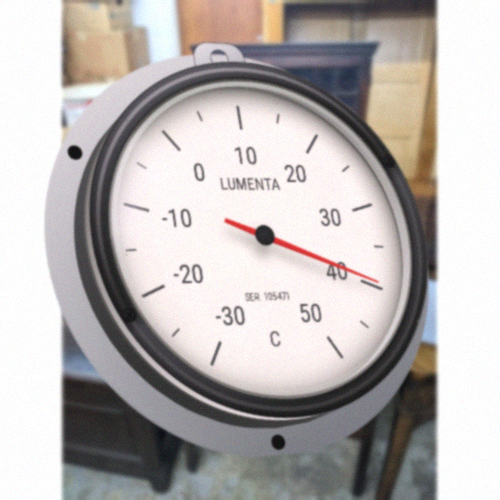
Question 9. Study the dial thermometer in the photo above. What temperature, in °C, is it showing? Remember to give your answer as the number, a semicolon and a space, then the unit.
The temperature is 40; °C
